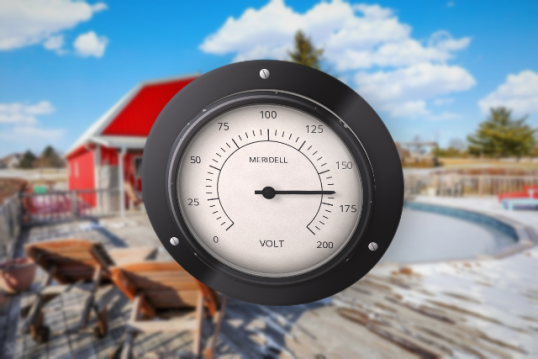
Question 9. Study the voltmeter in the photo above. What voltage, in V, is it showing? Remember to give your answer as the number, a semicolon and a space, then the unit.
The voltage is 165; V
